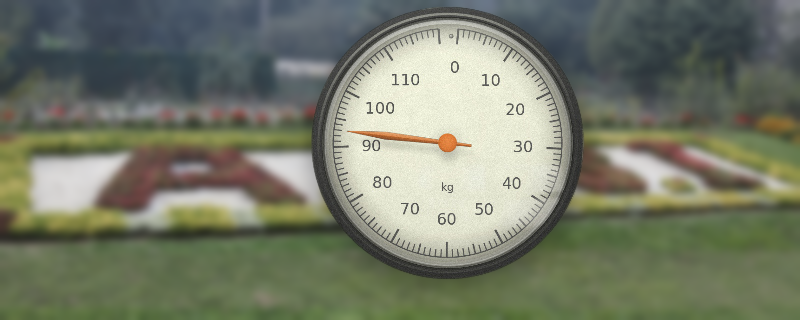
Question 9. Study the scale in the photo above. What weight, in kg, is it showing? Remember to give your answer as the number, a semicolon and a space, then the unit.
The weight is 93; kg
